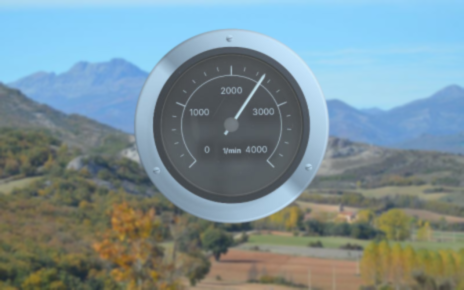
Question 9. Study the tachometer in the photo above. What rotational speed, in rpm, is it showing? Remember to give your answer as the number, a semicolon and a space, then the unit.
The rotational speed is 2500; rpm
